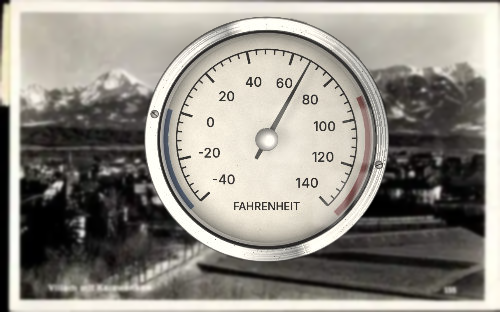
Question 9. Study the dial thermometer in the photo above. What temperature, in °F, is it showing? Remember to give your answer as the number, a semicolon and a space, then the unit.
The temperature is 68; °F
